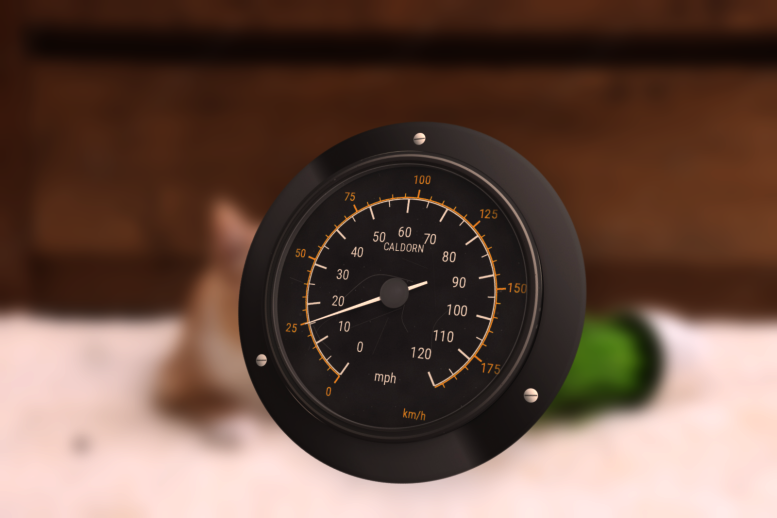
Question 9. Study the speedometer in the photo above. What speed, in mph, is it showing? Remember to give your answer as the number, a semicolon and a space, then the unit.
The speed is 15; mph
